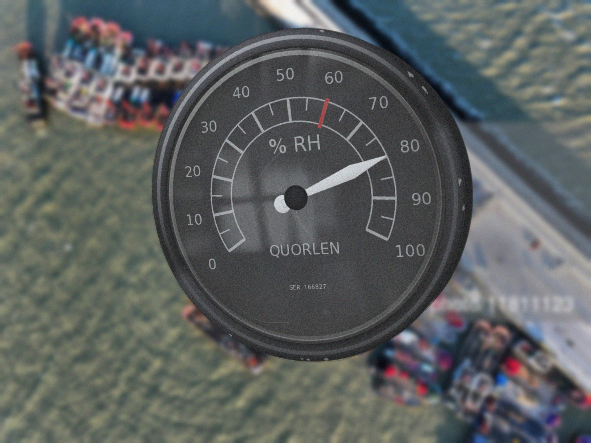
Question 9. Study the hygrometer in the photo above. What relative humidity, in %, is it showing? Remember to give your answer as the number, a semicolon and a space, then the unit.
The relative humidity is 80; %
